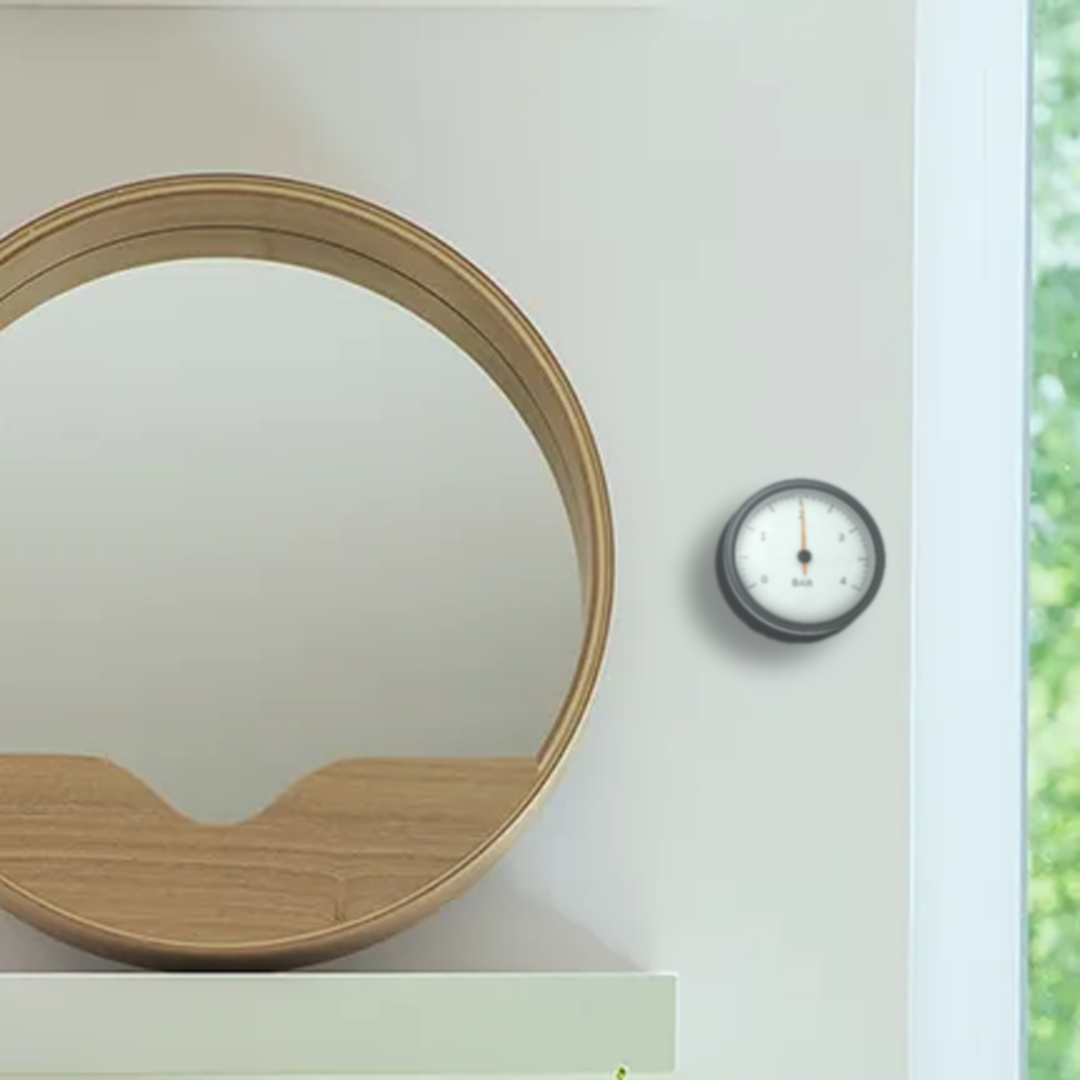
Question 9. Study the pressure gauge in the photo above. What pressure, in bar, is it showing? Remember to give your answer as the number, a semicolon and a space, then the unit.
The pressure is 2; bar
